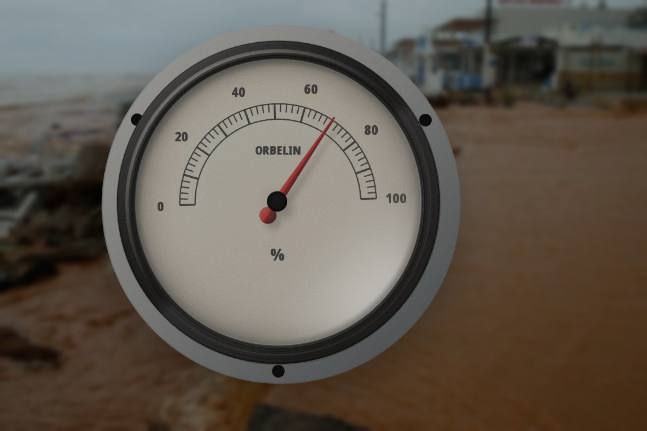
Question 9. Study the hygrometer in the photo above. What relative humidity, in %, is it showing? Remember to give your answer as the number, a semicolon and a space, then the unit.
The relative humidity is 70; %
